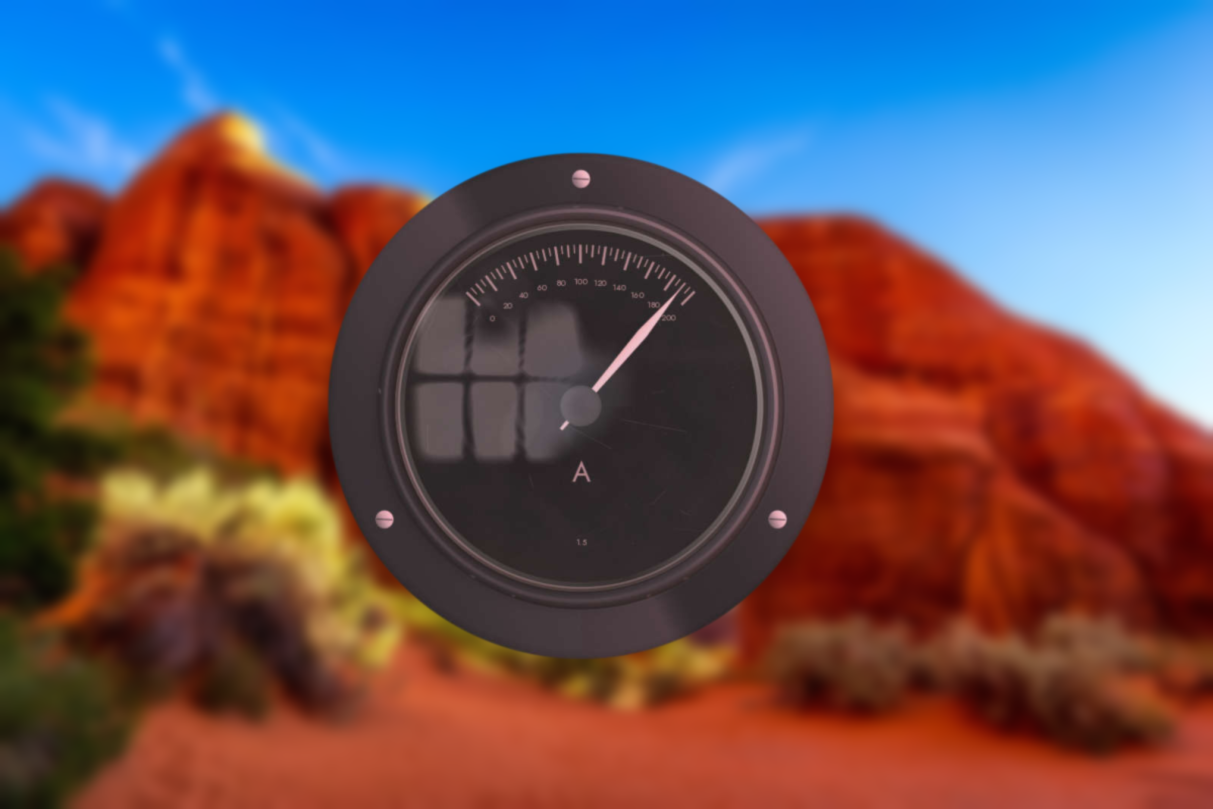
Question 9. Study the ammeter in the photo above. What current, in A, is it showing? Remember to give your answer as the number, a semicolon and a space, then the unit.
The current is 190; A
